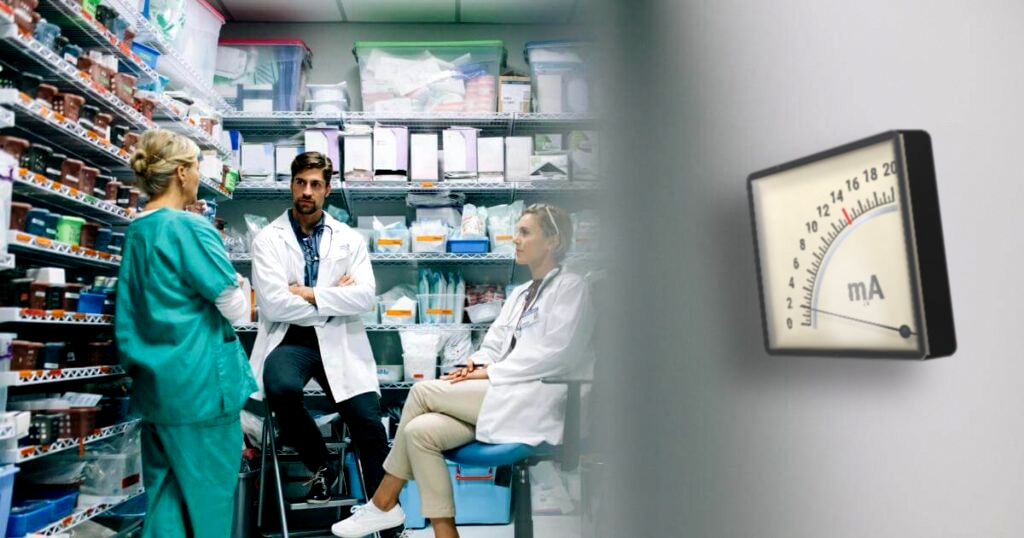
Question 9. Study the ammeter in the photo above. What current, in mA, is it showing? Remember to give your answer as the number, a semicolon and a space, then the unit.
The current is 2; mA
